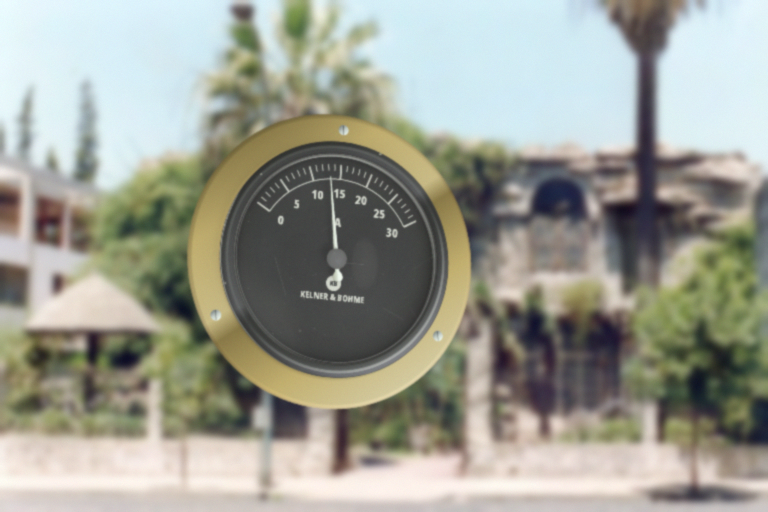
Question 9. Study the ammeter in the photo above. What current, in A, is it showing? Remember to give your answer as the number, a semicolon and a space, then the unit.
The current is 13; A
